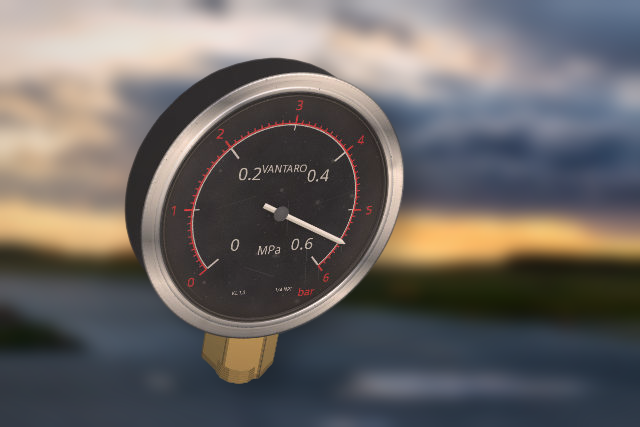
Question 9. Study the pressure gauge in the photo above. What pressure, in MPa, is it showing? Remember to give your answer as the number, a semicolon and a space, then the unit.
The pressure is 0.55; MPa
